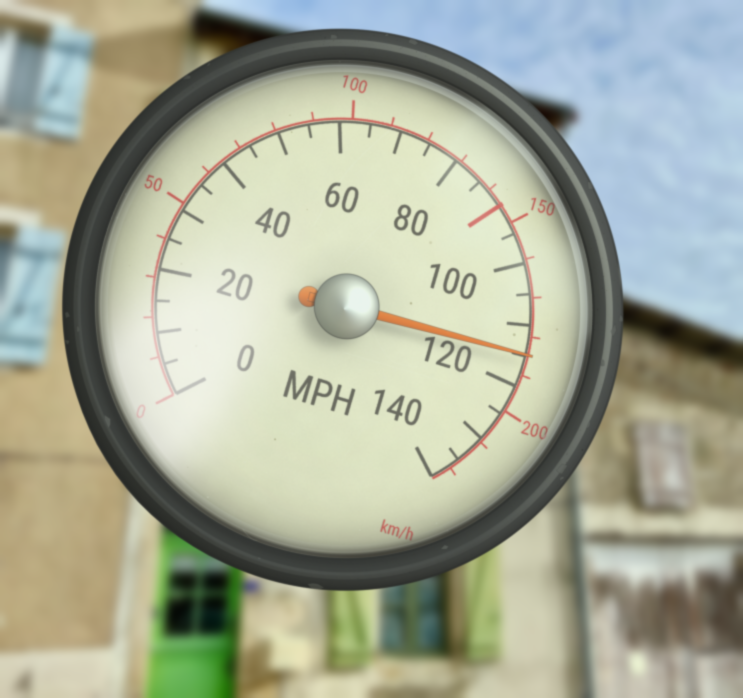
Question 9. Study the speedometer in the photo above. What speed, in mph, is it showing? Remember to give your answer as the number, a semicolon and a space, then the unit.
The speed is 115; mph
